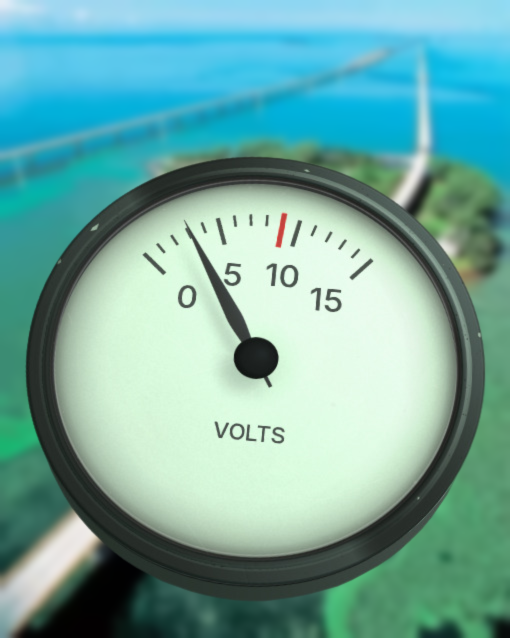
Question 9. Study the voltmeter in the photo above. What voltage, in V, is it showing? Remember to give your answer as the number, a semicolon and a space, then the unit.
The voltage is 3; V
